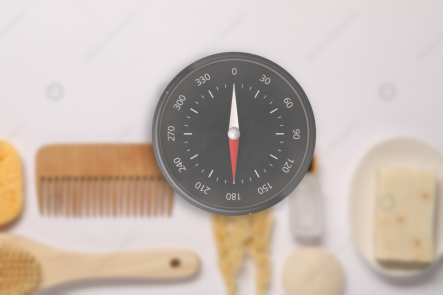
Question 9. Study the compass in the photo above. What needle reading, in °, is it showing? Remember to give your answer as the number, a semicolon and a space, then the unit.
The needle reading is 180; °
